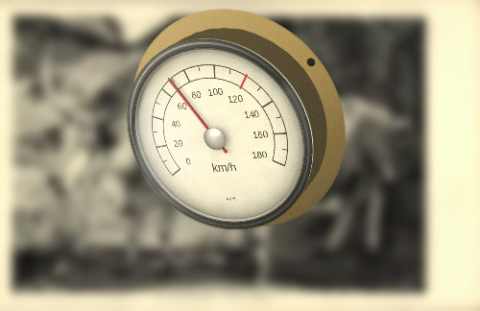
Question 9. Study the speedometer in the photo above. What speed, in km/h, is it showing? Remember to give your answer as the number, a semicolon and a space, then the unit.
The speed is 70; km/h
